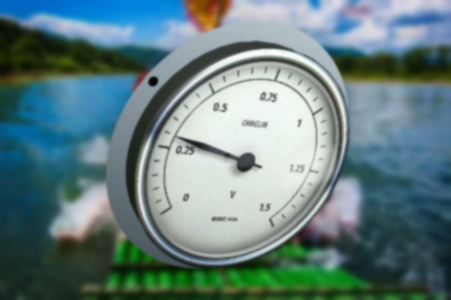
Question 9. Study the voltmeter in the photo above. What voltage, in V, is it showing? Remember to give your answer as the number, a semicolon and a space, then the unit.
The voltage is 0.3; V
